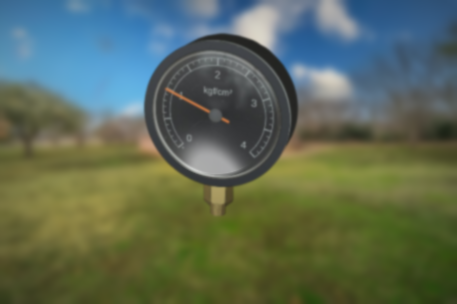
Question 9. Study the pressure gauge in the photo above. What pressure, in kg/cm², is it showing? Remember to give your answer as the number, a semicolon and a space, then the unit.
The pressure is 1; kg/cm²
